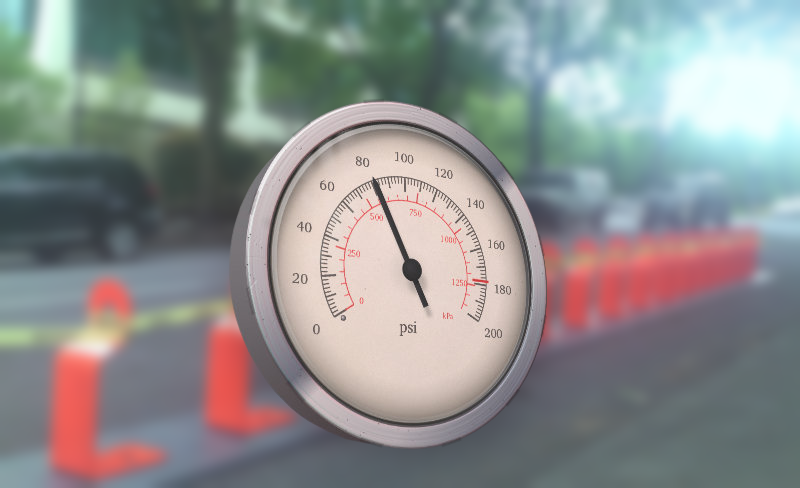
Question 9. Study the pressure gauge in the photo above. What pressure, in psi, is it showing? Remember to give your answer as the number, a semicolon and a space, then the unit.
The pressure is 80; psi
